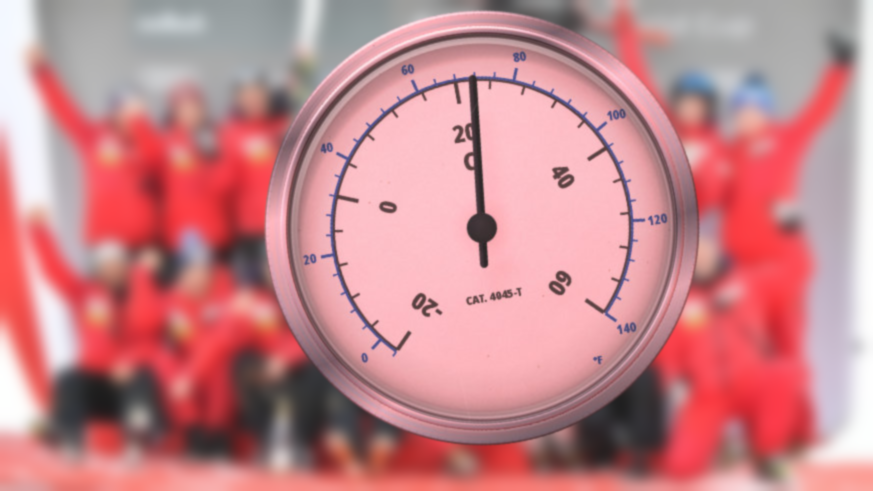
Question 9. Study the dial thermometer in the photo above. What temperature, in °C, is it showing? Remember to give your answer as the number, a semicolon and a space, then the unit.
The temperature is 22; °C
